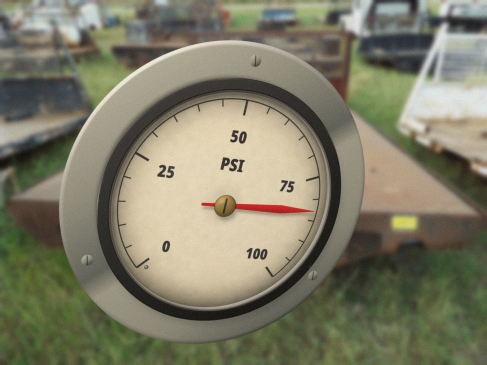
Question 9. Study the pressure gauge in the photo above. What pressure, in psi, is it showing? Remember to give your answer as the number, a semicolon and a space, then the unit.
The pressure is 82.5; psi
